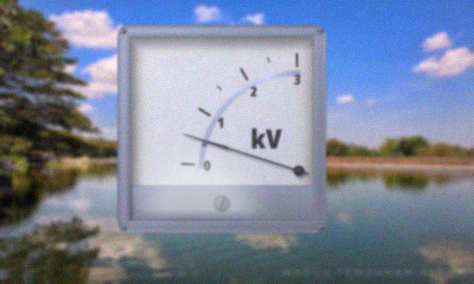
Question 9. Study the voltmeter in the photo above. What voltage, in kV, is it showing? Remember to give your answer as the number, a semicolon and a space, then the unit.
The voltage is 0.5; kV
